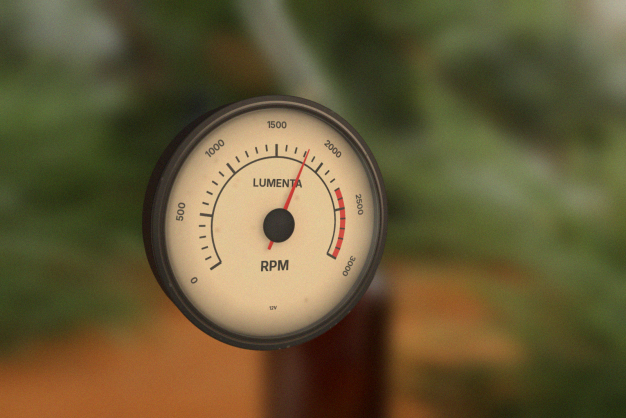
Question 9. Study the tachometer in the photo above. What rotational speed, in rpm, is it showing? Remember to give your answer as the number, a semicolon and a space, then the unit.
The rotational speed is 1800; rpm
